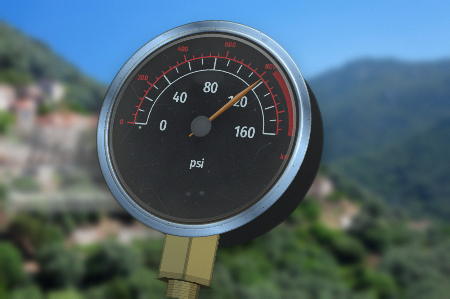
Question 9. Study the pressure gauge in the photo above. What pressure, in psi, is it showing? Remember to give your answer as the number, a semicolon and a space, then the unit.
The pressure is 120; psi
